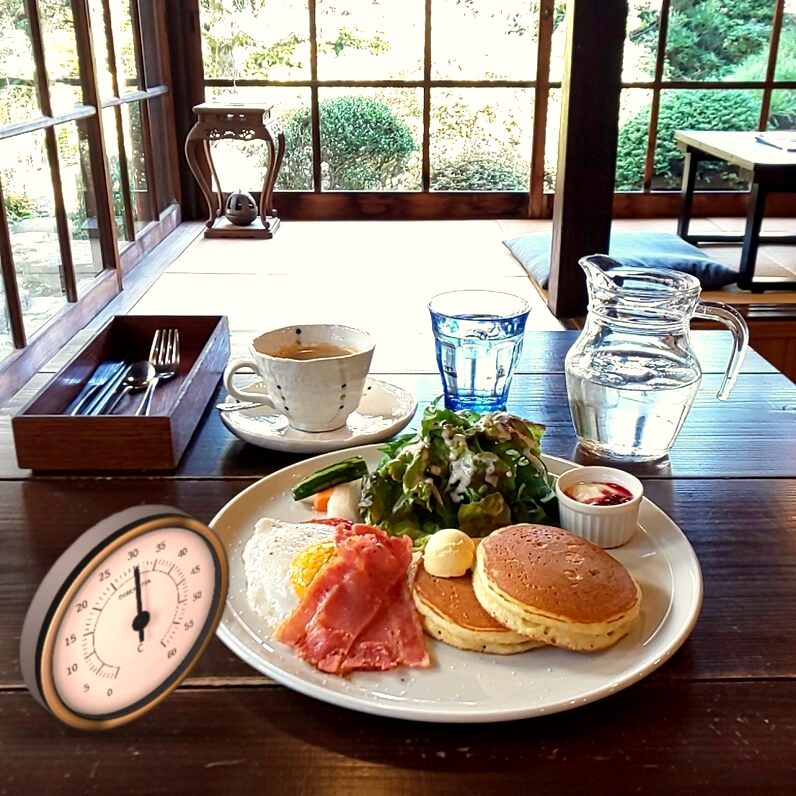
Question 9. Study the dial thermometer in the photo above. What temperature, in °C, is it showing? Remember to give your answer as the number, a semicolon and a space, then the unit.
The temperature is 30; °C
